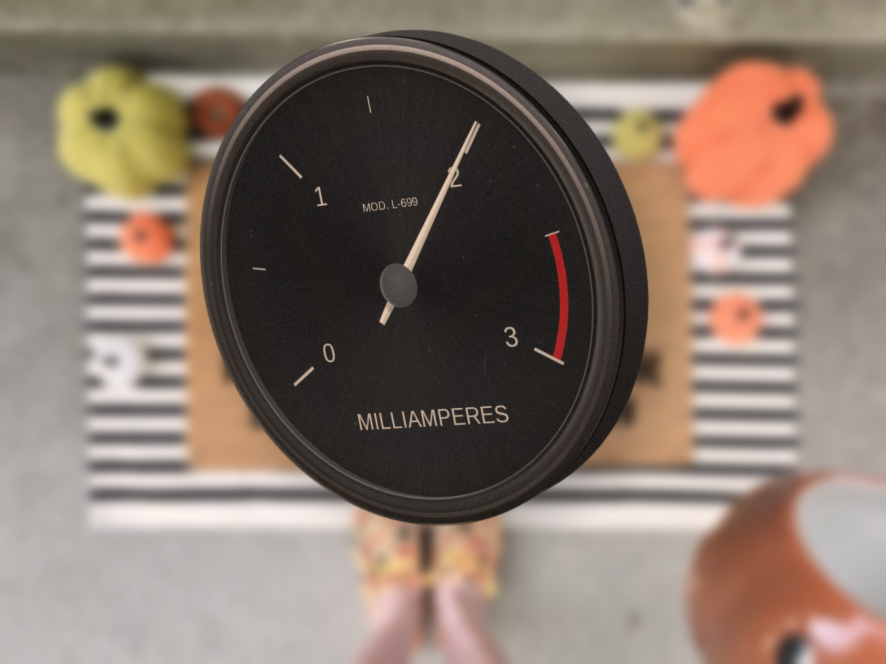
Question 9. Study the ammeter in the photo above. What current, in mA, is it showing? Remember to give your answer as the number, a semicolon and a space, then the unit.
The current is 2; mA
